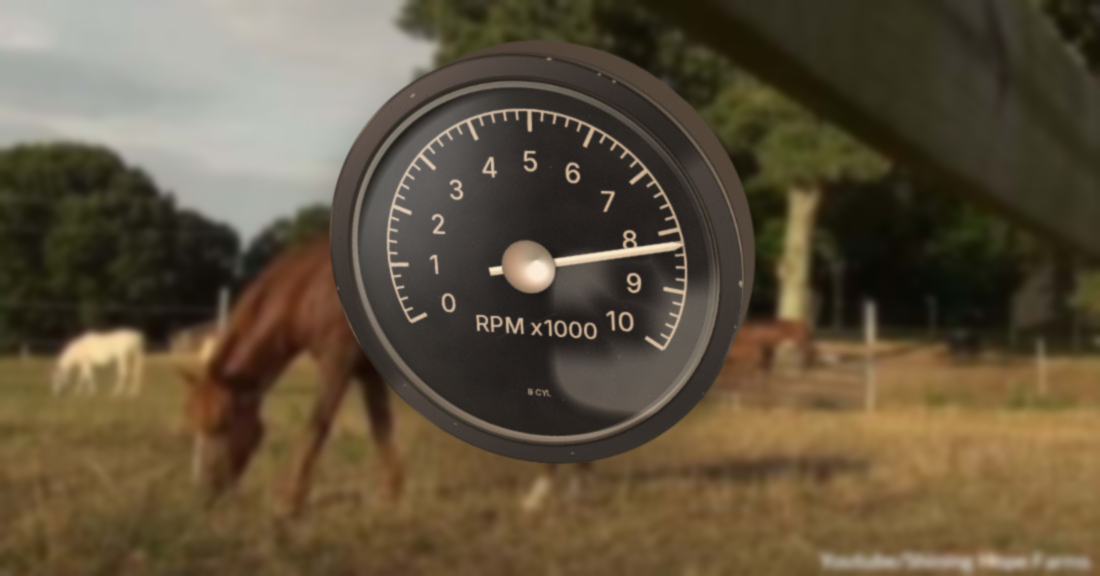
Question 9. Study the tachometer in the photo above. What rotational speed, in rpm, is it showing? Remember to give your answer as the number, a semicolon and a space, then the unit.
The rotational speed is 8200; rpm
